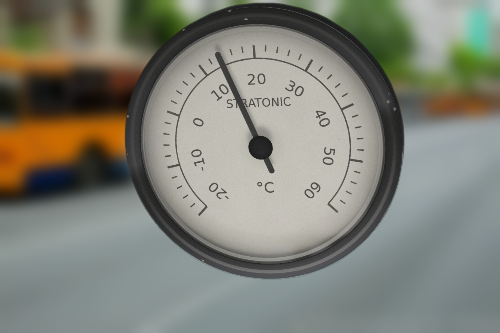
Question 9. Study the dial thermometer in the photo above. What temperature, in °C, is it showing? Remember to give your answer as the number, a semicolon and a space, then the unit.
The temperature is 14; °C
